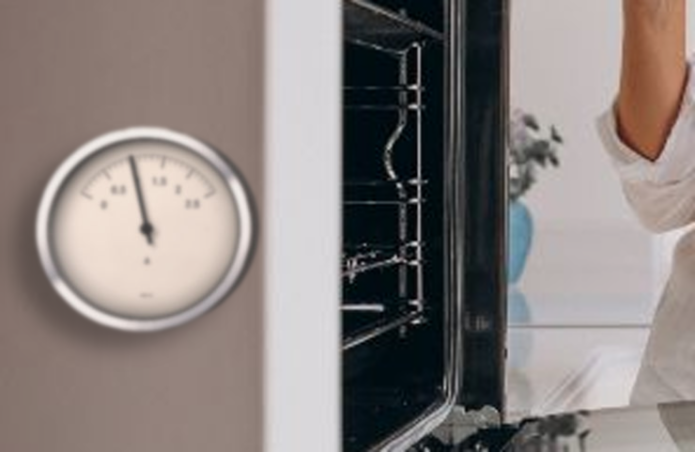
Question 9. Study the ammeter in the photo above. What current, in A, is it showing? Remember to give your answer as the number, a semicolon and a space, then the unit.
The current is 1; A
